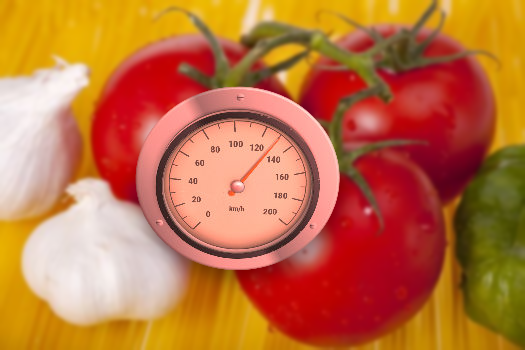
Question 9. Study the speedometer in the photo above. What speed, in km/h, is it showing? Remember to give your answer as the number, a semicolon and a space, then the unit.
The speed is 130; km/h
